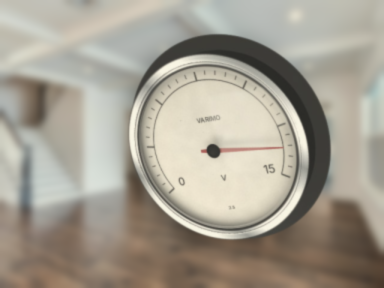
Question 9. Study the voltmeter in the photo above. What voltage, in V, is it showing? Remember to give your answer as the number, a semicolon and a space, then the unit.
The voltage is 13.5; V
